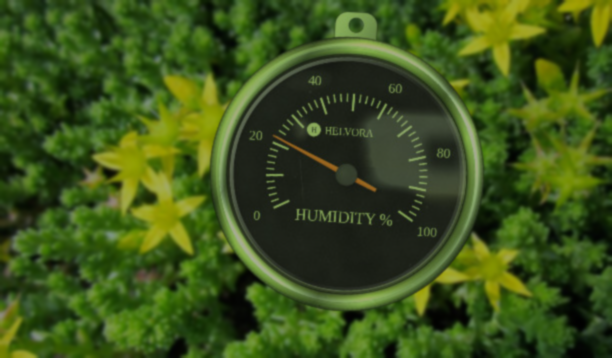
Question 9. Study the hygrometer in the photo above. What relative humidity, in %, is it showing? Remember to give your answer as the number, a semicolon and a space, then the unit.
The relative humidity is 22; %
